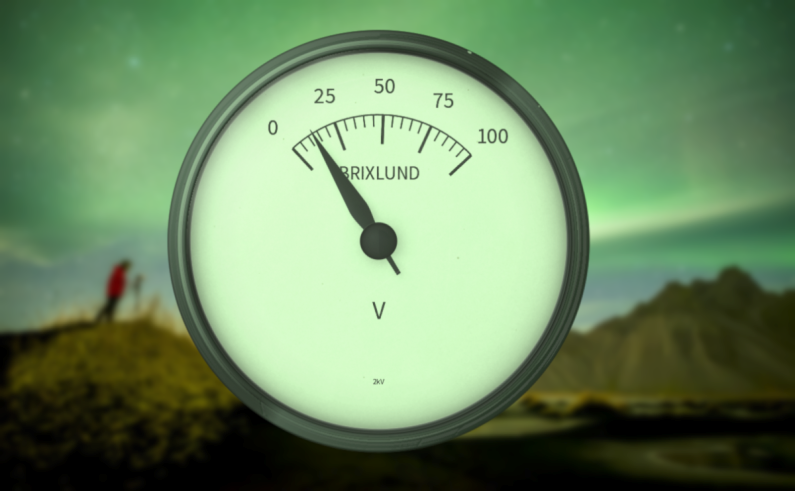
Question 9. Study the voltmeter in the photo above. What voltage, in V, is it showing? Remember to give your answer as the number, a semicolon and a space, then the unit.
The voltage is 12.5; V
